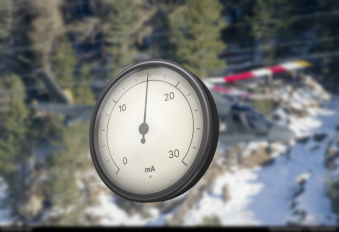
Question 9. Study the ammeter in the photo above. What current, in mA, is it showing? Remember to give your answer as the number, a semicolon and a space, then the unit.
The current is 16; mA
